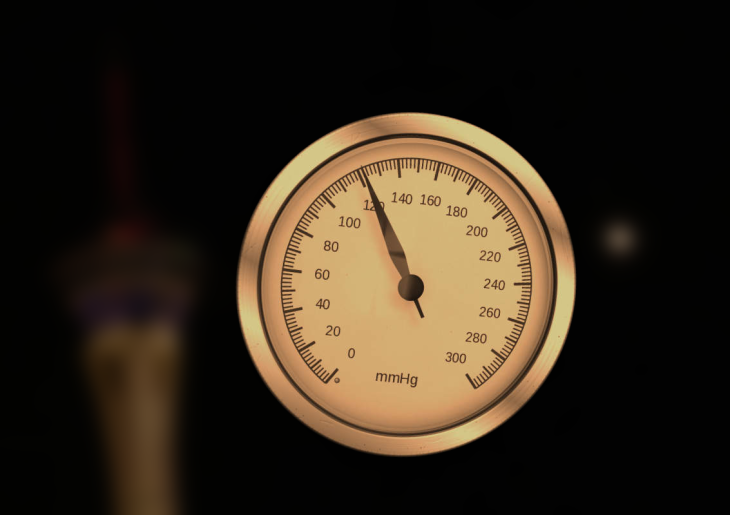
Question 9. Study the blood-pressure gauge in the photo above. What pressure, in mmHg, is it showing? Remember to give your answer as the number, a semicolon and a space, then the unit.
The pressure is 122; mmHg
